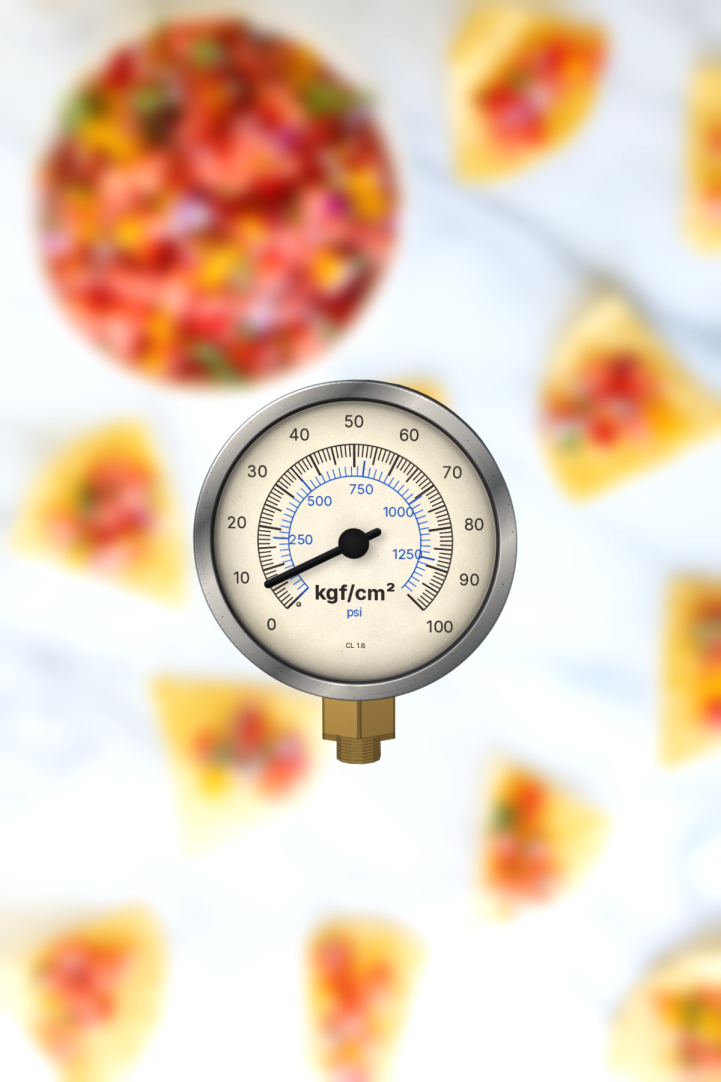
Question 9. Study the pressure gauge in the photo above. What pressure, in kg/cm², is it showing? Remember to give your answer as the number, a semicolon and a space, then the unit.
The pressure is 7; kg/cm²
